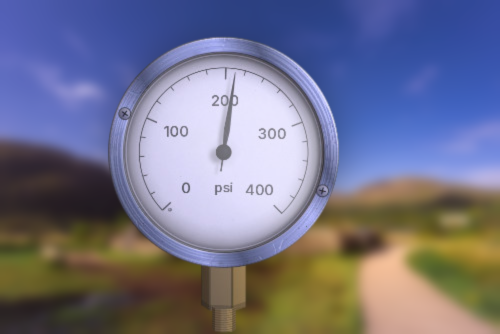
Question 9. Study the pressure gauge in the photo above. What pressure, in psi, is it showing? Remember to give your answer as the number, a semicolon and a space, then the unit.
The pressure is 210; psi
